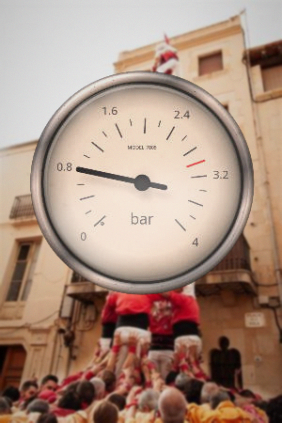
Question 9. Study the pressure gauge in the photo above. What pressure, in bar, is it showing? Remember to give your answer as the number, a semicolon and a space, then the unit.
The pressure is 0.8; bar
